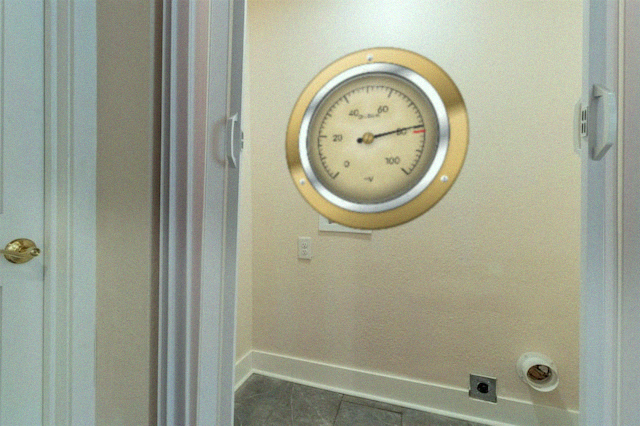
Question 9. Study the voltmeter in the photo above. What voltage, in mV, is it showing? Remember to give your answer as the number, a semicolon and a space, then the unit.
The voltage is 80; mV
